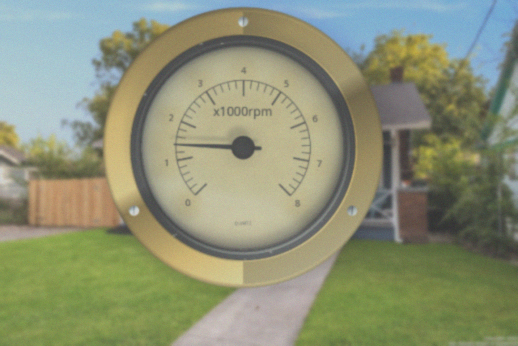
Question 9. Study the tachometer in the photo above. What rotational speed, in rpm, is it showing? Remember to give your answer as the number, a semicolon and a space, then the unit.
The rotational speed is 1400; rpm
